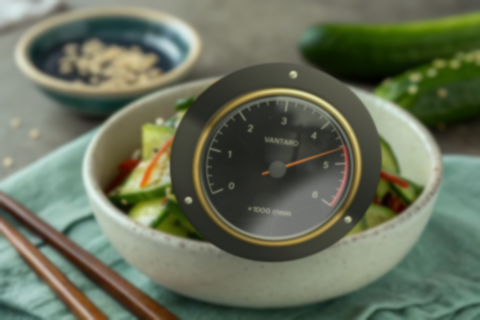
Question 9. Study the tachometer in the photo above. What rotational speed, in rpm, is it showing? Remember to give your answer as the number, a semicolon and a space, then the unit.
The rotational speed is 4600; rpm
